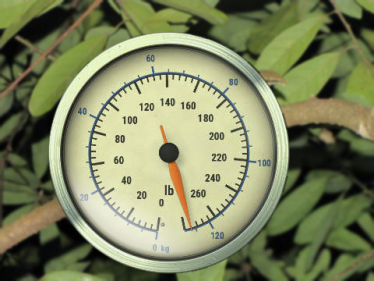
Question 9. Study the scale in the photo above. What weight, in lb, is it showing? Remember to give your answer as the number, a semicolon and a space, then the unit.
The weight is 276; lb
